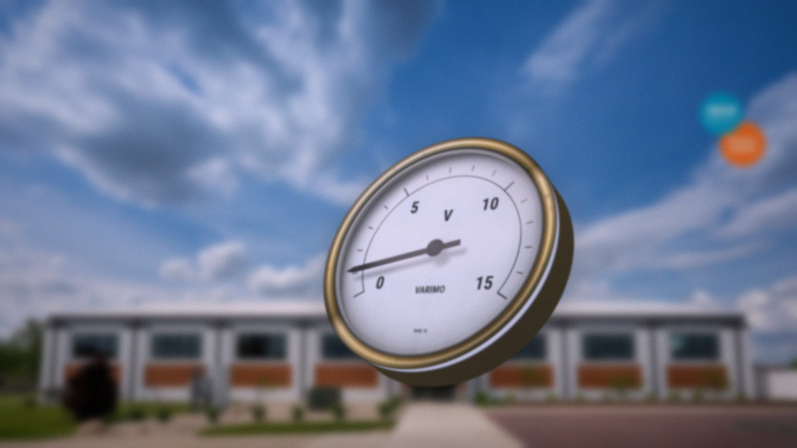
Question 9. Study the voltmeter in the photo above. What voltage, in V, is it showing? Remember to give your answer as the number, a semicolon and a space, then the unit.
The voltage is 1; V
